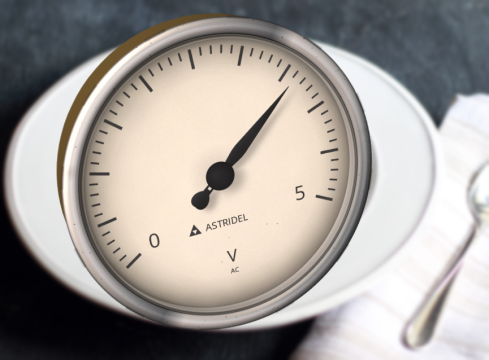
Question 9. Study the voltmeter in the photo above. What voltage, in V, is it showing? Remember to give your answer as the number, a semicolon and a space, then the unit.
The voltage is 3.6; V
